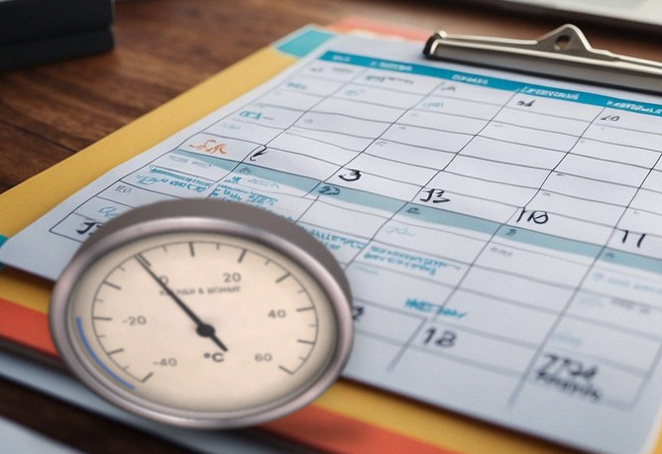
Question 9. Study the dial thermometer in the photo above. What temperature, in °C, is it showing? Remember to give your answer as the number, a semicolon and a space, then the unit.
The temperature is 0; °C
